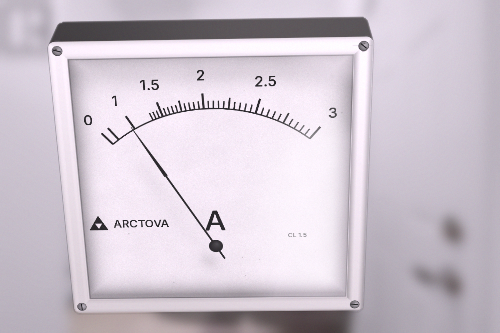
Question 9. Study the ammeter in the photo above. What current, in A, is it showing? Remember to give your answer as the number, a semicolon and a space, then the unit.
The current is 1; A
